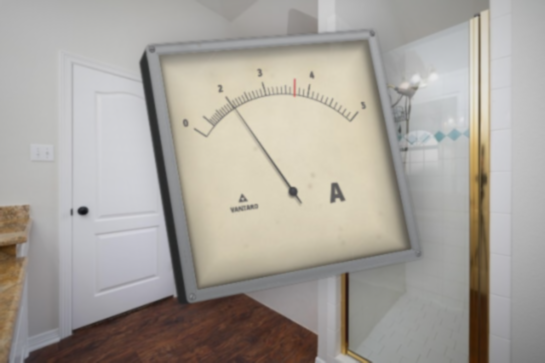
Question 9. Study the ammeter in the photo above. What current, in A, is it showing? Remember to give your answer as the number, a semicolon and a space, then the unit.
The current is 2; A
